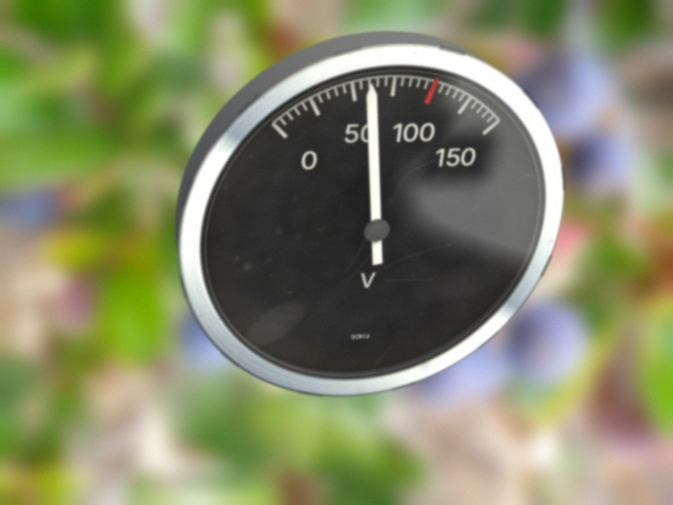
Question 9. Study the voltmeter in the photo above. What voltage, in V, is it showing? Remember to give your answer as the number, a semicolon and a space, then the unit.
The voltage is 60; V
